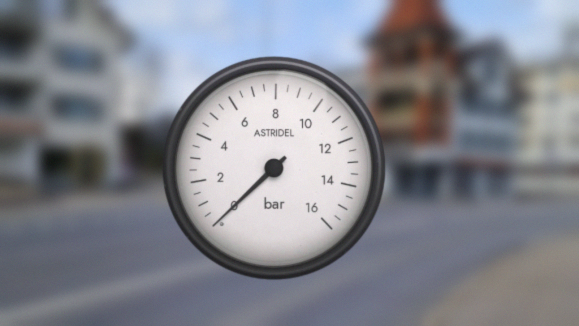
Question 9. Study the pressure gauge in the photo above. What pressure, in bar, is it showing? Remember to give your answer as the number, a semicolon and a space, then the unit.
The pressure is 0; bar
